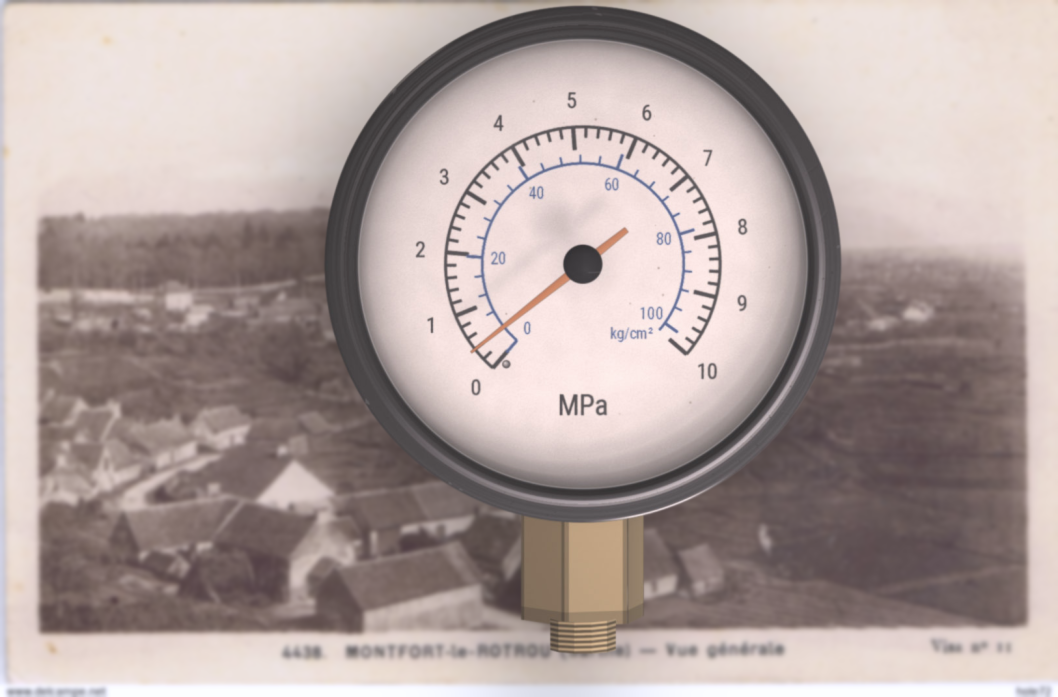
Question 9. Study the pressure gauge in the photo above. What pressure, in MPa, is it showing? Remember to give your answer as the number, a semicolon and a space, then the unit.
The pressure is 0.4; MPa
